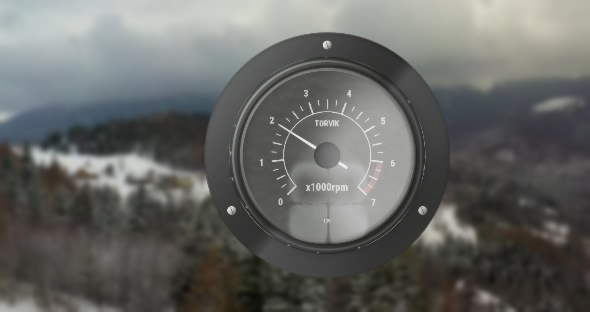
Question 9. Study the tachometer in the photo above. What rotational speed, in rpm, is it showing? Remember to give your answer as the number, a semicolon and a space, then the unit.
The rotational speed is 2000; rpm
